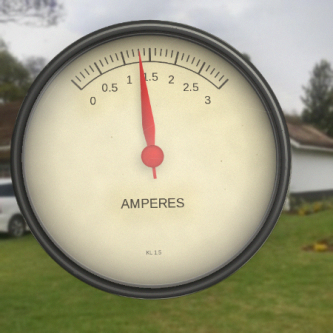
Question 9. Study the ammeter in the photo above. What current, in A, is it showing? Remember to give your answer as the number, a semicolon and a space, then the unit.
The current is 1.3; A
